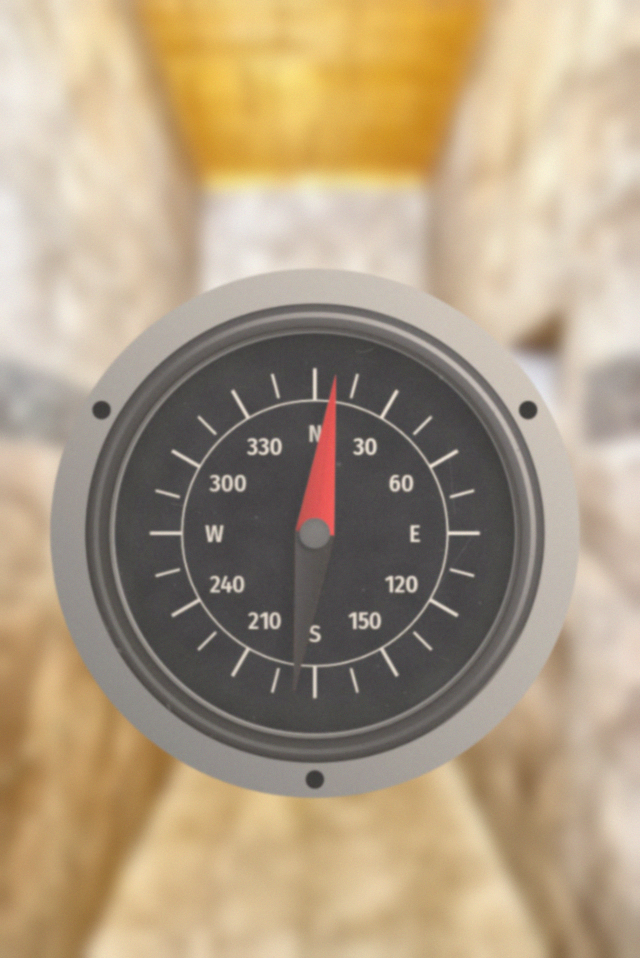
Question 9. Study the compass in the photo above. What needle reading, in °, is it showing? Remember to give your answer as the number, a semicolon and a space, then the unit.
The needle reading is 7.5; °
